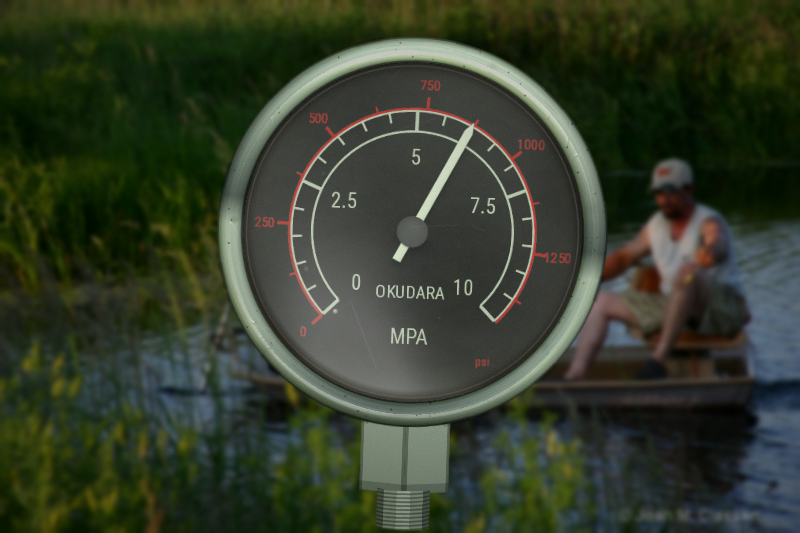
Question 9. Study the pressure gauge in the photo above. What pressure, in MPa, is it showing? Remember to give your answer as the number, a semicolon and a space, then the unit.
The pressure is 6; MPa
